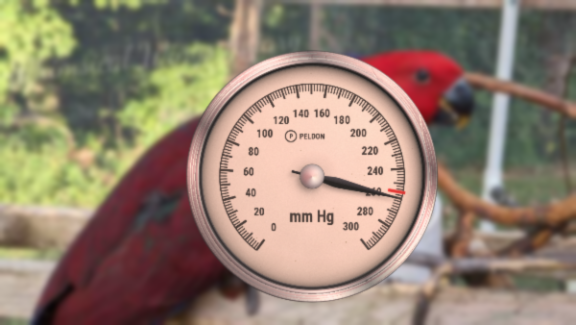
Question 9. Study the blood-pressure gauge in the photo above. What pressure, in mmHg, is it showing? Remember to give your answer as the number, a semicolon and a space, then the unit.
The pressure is 260; mmHg
